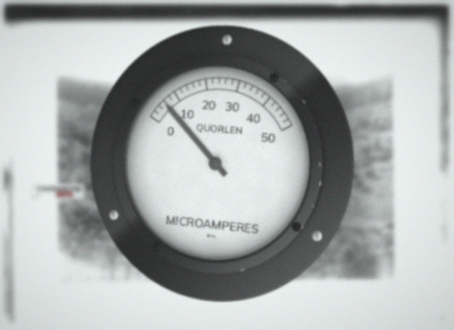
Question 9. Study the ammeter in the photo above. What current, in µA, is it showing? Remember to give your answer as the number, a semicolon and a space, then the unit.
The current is 6; µA
